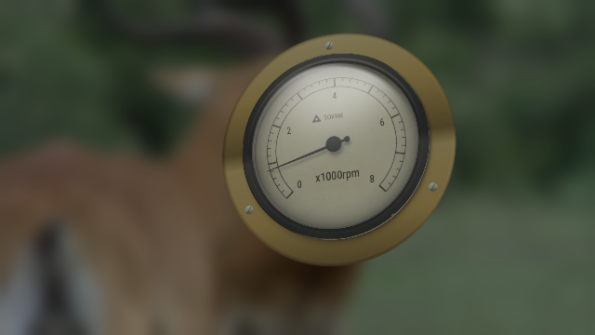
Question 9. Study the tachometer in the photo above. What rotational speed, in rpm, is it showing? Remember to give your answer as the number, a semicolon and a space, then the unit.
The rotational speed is 800; rpm
